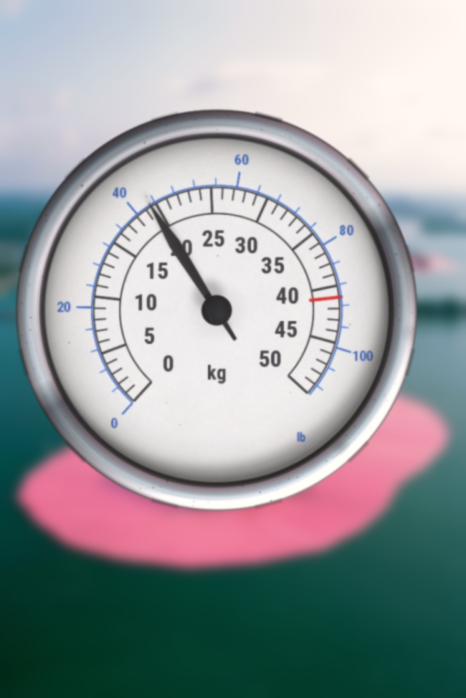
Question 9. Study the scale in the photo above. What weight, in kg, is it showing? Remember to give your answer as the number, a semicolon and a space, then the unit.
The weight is 19.5; kg
